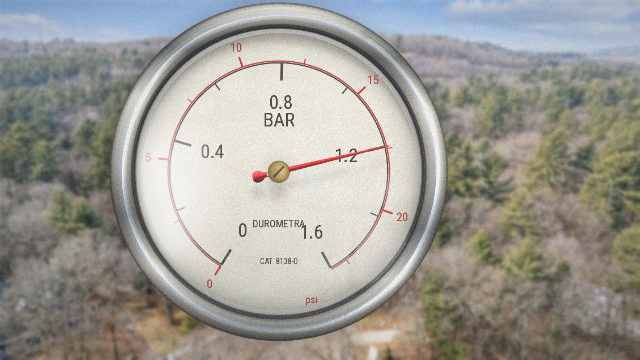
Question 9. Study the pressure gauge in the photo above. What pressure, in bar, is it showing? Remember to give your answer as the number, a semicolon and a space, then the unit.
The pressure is 1.2; bar
